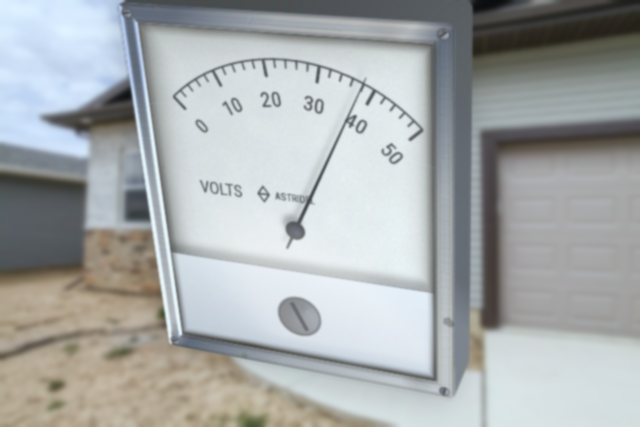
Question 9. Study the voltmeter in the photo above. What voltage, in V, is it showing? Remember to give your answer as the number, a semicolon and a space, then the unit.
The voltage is 38; V
